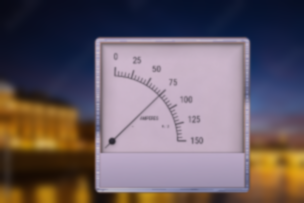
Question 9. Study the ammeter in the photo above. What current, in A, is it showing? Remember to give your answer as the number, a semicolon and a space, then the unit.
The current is 75; A
